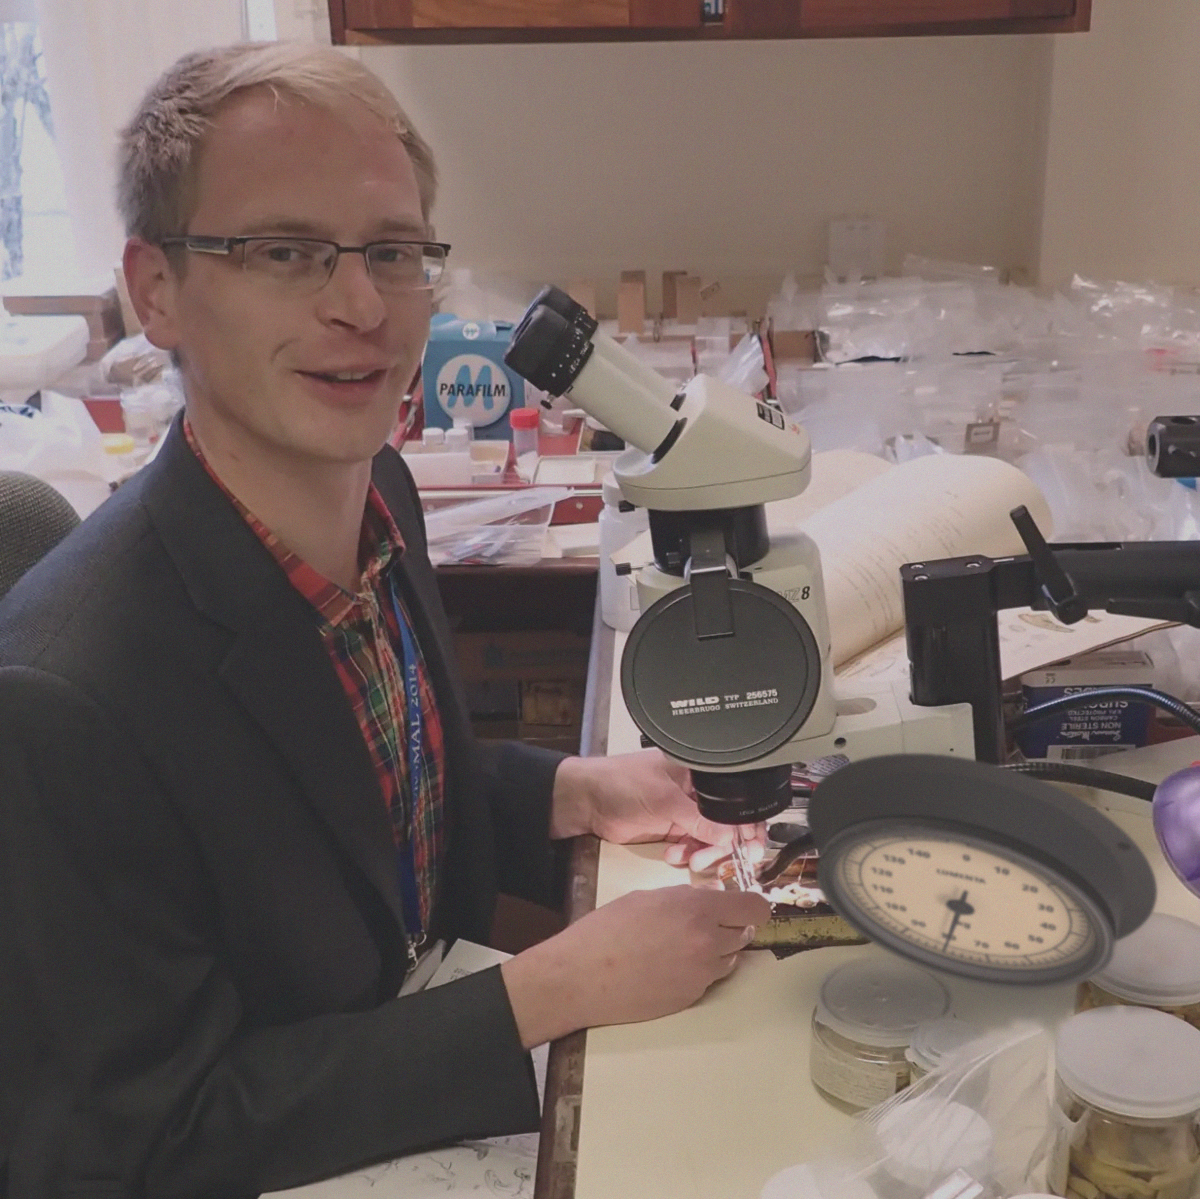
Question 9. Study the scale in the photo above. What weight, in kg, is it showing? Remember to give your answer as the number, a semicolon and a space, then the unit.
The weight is 80; kg
